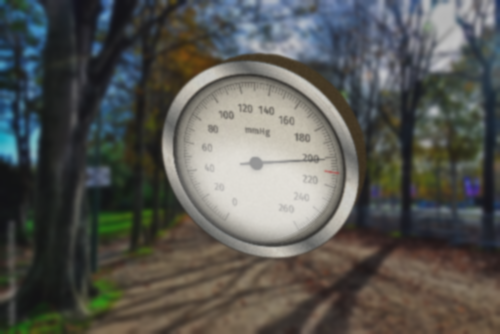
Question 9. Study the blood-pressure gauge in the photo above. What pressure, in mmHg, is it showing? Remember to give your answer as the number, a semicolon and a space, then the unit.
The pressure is 200; mmHg
